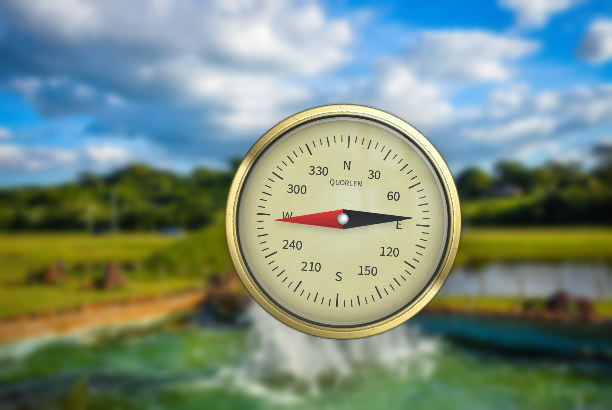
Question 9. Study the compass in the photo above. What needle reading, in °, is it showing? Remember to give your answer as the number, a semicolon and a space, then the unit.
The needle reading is 265; °
